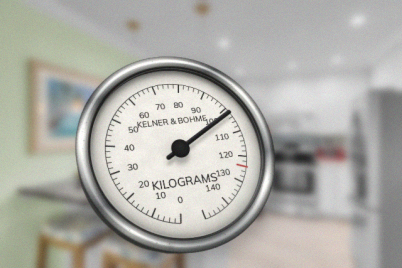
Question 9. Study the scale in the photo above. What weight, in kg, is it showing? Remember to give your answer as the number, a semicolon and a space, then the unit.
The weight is 102; kg
